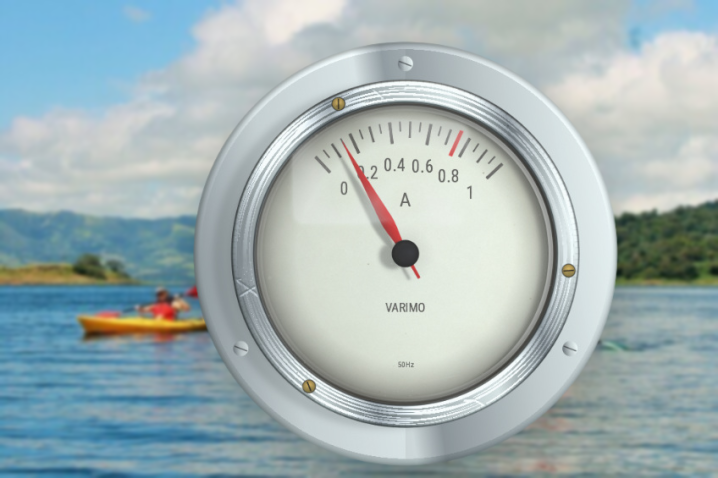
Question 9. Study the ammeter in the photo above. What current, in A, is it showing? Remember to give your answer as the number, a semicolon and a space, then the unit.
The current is 0.15; A
